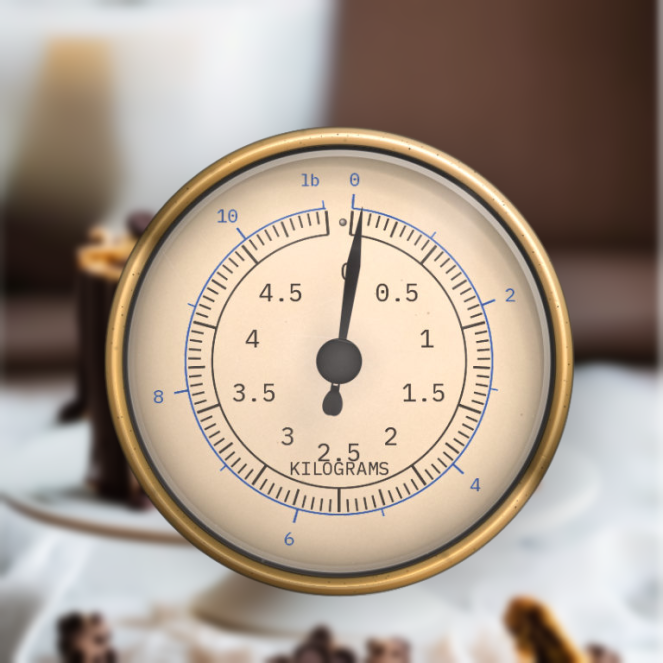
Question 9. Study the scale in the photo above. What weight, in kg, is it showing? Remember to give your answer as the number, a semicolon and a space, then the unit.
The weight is 0.05; kg
